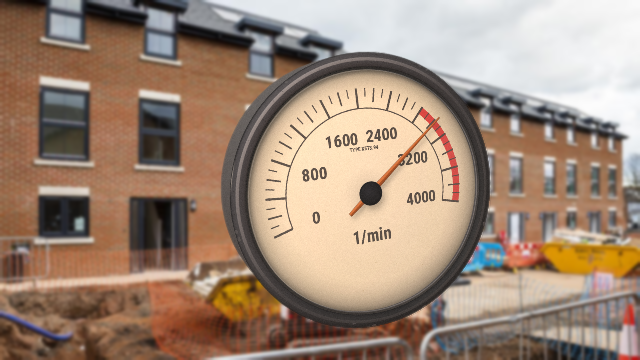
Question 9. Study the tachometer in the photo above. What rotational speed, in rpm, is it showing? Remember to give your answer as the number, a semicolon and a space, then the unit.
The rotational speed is 3000; rpm
